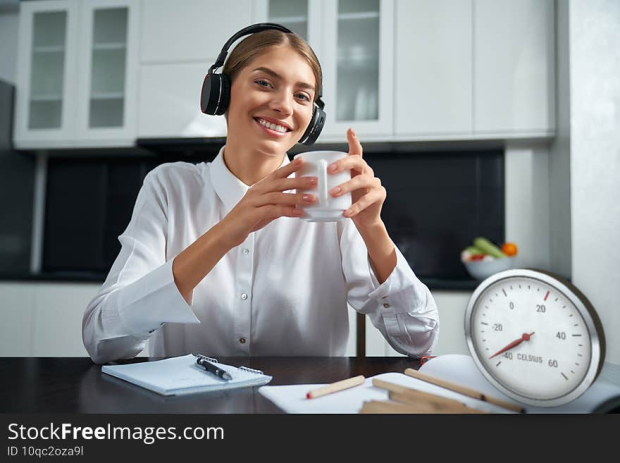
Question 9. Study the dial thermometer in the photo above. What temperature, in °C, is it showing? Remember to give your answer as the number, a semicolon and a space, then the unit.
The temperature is -36; °C
